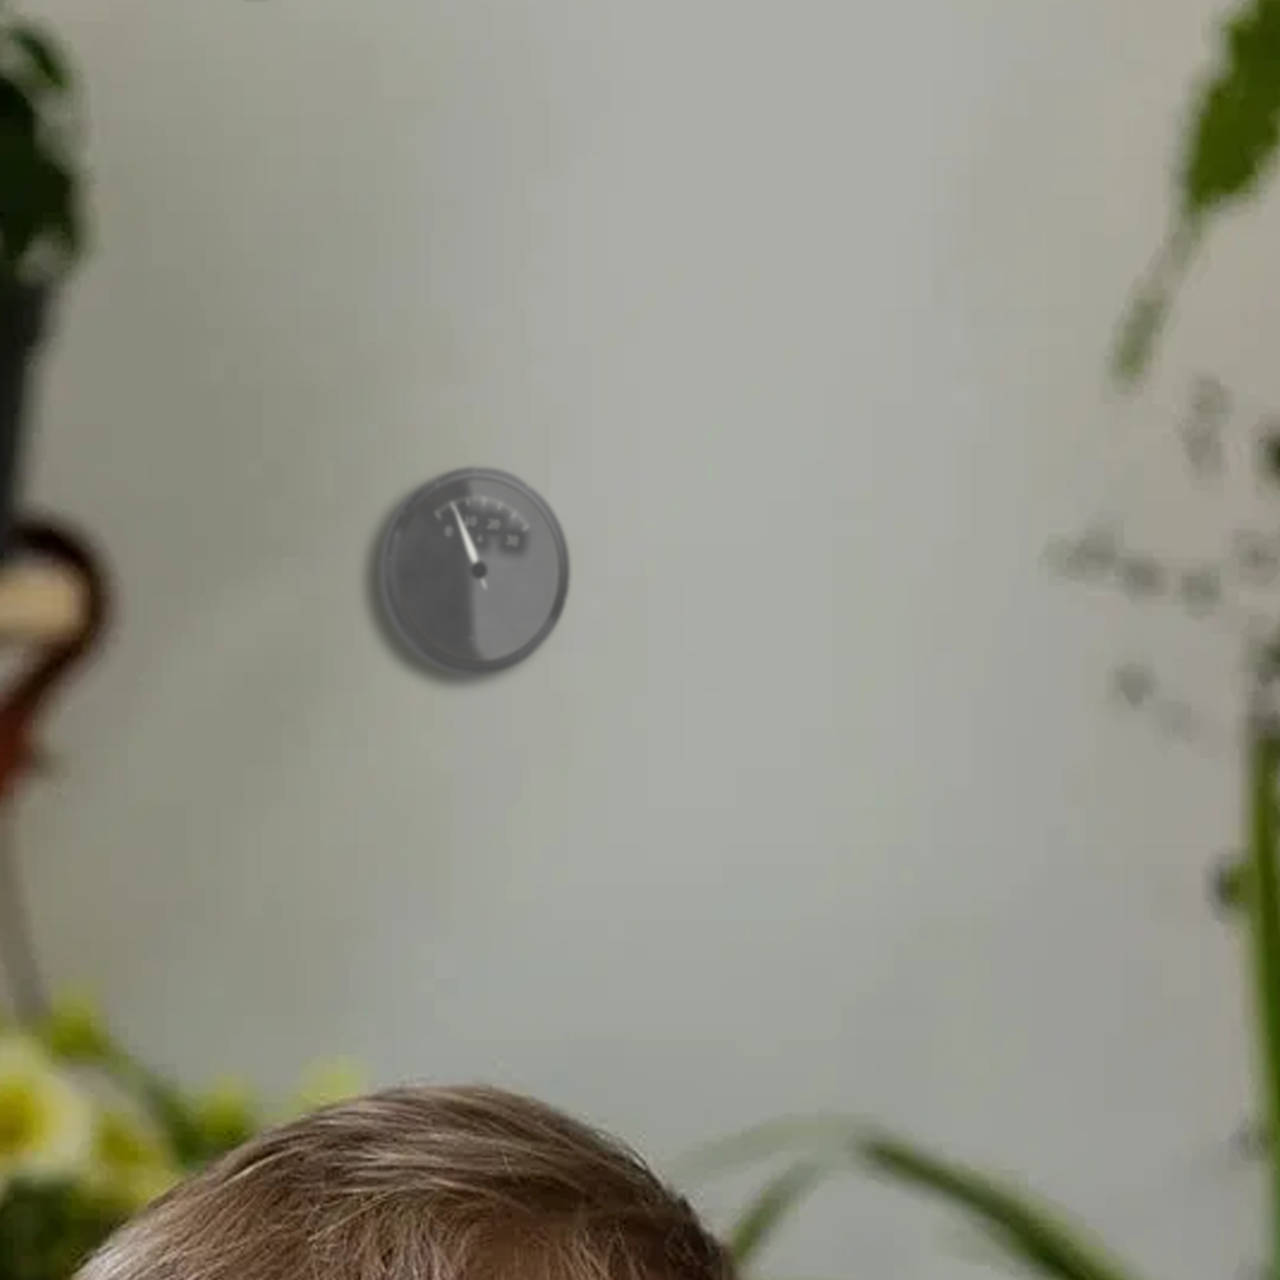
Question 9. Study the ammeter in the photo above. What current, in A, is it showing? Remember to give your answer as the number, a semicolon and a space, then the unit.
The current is 5; A
